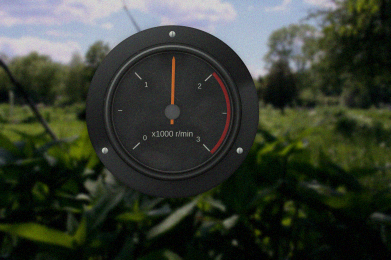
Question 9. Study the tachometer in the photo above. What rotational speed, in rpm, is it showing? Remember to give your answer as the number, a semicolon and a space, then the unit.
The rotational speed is 1500; rpm
